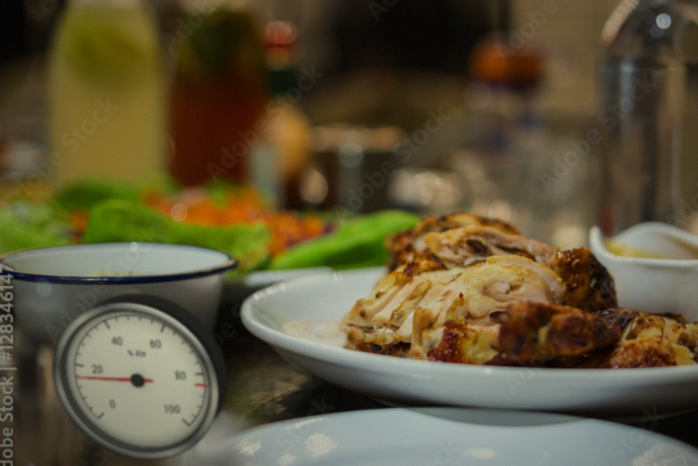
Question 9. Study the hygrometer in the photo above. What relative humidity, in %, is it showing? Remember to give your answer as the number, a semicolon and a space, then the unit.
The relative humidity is 16; %
